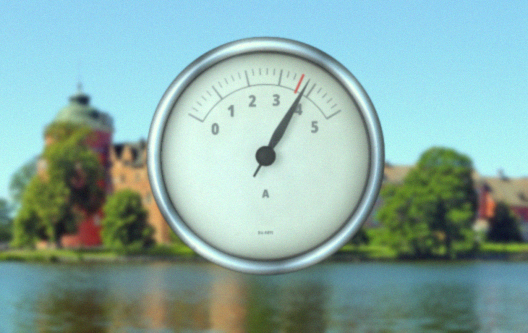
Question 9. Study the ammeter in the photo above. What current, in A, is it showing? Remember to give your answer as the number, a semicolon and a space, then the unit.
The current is 3.8; A
